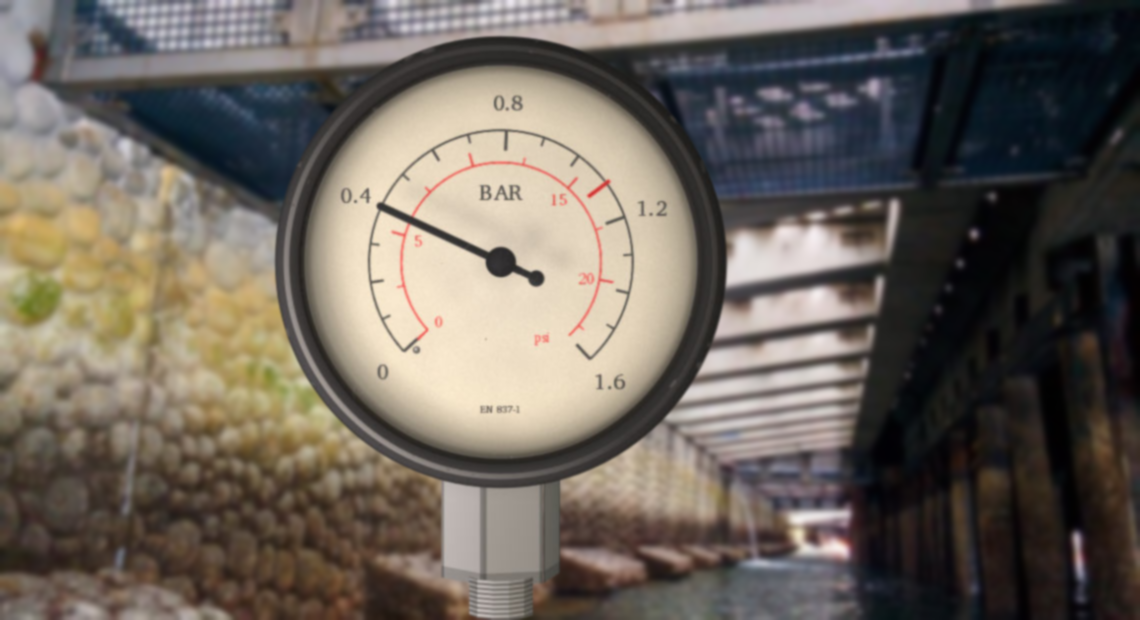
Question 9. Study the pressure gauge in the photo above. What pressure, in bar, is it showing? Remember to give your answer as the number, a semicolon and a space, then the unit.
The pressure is 0.4; bar
